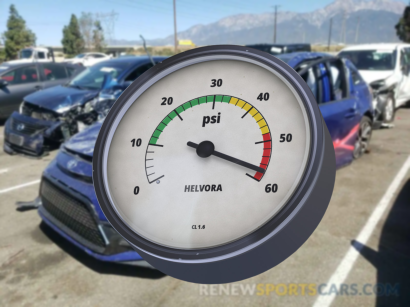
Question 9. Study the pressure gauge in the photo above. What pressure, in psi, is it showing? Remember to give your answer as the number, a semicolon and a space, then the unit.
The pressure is 58; psi
